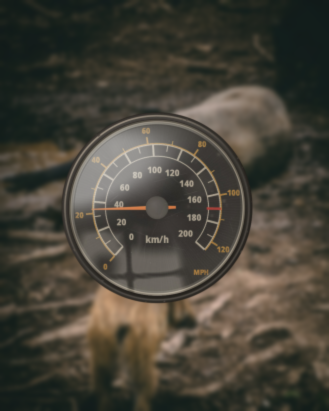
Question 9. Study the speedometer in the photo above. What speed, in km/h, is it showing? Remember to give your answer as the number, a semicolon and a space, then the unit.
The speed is 35; km/h
